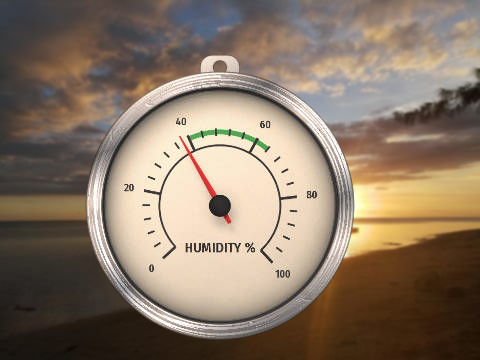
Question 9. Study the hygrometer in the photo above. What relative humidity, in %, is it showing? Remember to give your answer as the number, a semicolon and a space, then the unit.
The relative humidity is 38; %
